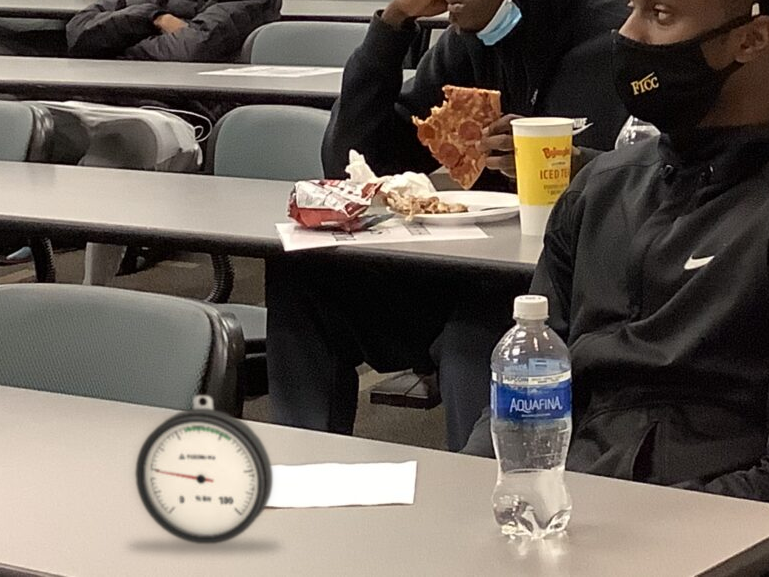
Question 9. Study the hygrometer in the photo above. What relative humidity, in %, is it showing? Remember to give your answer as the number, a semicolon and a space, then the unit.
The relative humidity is 20; %
